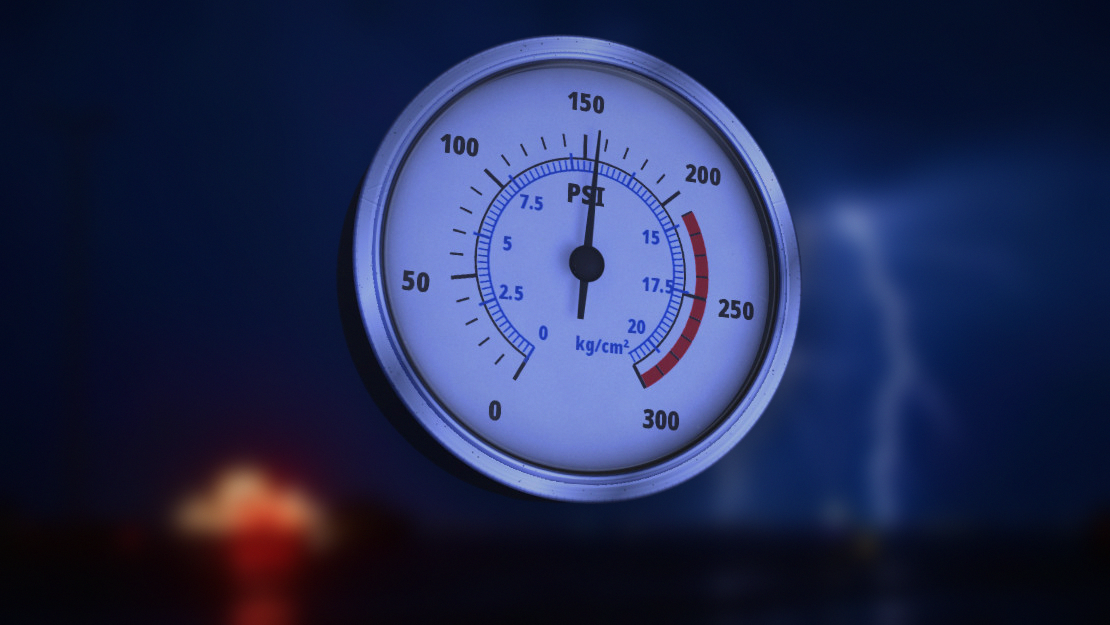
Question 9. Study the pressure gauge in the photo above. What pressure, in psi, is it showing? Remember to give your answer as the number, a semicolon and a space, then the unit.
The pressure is 155; psi
